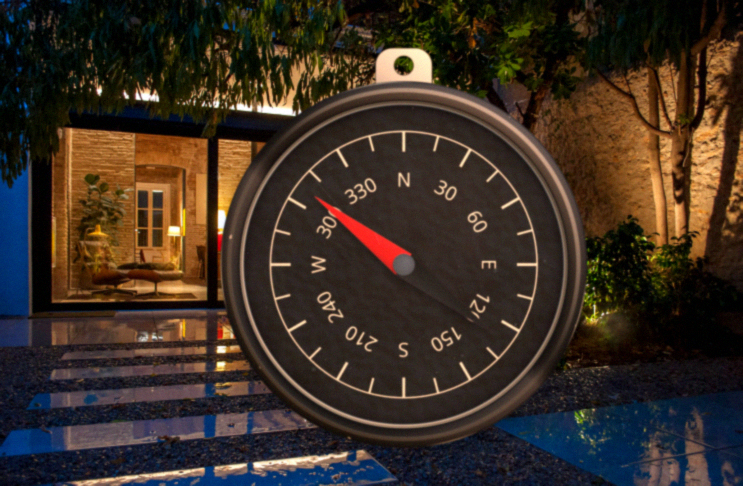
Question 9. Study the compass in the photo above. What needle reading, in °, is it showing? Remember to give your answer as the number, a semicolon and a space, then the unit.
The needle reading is 307.5; °
